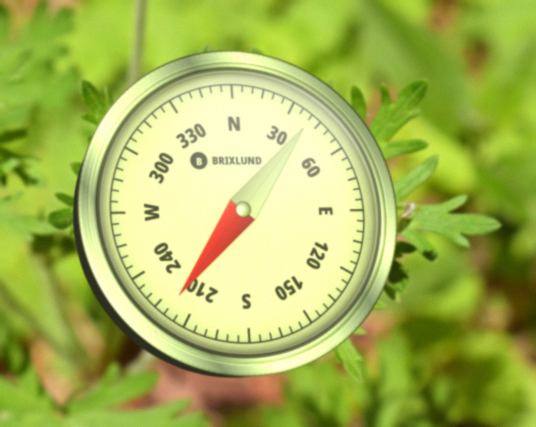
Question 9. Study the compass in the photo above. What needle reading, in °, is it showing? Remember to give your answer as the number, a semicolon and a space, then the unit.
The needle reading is 220; °
